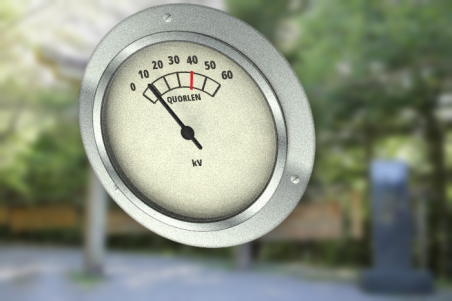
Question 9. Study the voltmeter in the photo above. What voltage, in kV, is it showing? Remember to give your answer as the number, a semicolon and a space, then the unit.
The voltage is 10; kV
